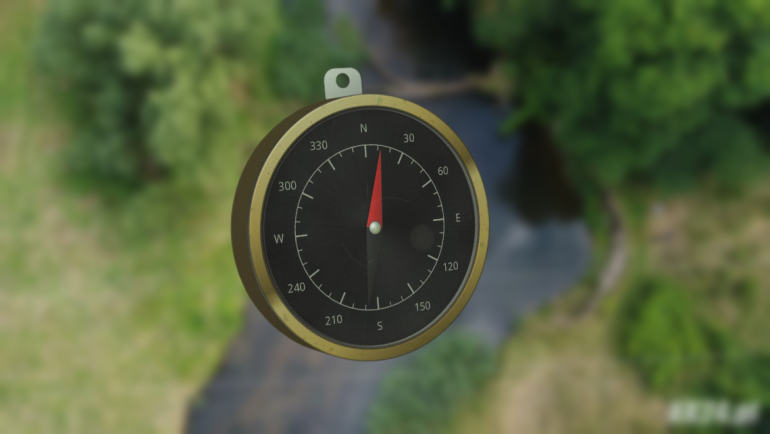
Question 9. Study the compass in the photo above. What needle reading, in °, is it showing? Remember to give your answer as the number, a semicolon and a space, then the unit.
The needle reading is 10; °
